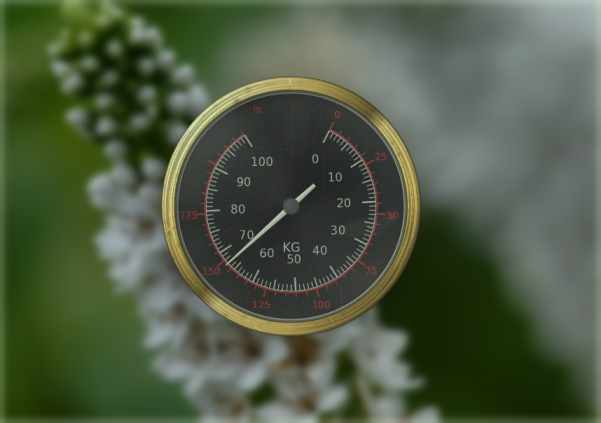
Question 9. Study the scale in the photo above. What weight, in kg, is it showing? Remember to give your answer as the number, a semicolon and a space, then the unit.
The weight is 67; kg
